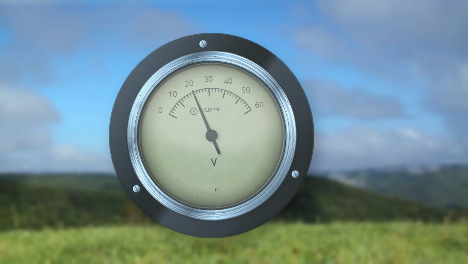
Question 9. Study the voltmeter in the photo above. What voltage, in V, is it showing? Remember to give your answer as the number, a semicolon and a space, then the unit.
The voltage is 20; V
